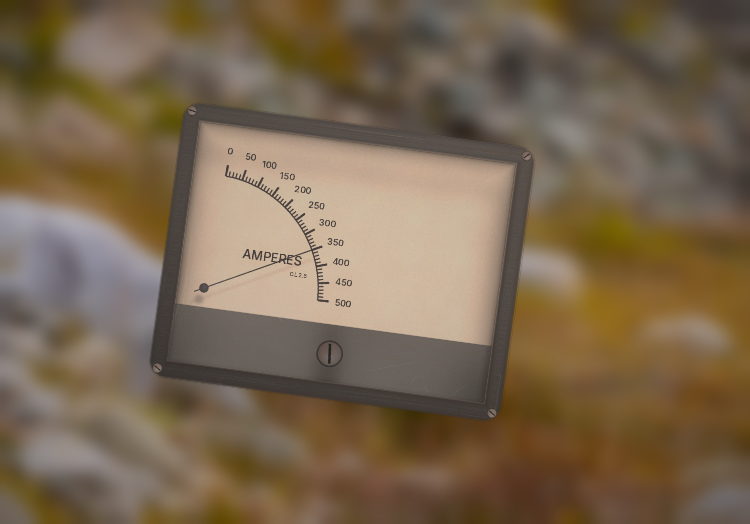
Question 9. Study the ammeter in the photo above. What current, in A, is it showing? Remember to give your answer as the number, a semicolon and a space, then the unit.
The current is 350; A
